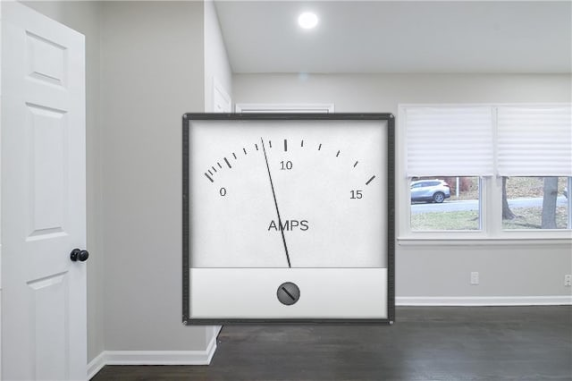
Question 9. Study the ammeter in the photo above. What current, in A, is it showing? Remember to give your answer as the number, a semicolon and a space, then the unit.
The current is 8.5; A
